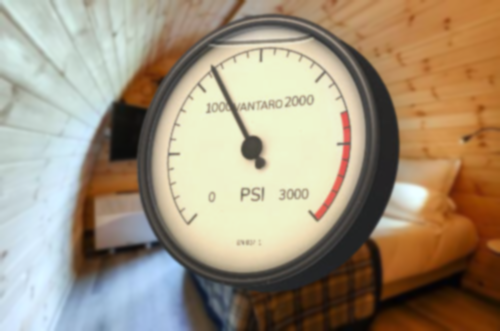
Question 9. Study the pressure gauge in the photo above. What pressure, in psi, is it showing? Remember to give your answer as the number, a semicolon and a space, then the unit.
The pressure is 1150; psi
